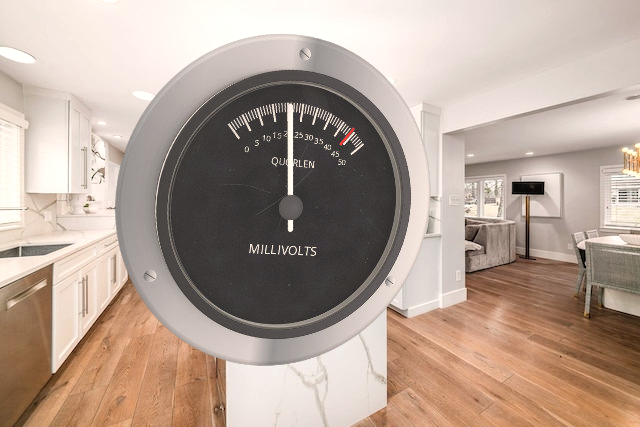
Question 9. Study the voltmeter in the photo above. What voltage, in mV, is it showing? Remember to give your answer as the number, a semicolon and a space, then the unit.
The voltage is 20; mV
